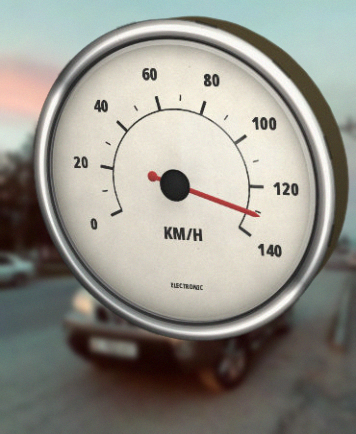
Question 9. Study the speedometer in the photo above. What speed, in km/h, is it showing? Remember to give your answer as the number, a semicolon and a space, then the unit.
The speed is 130; km/h
